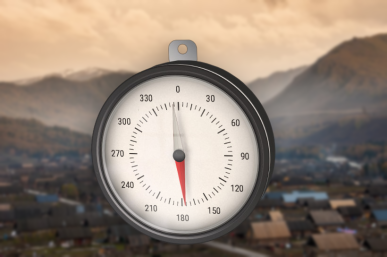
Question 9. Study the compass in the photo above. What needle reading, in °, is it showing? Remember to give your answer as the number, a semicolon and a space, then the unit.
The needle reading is 175; °
